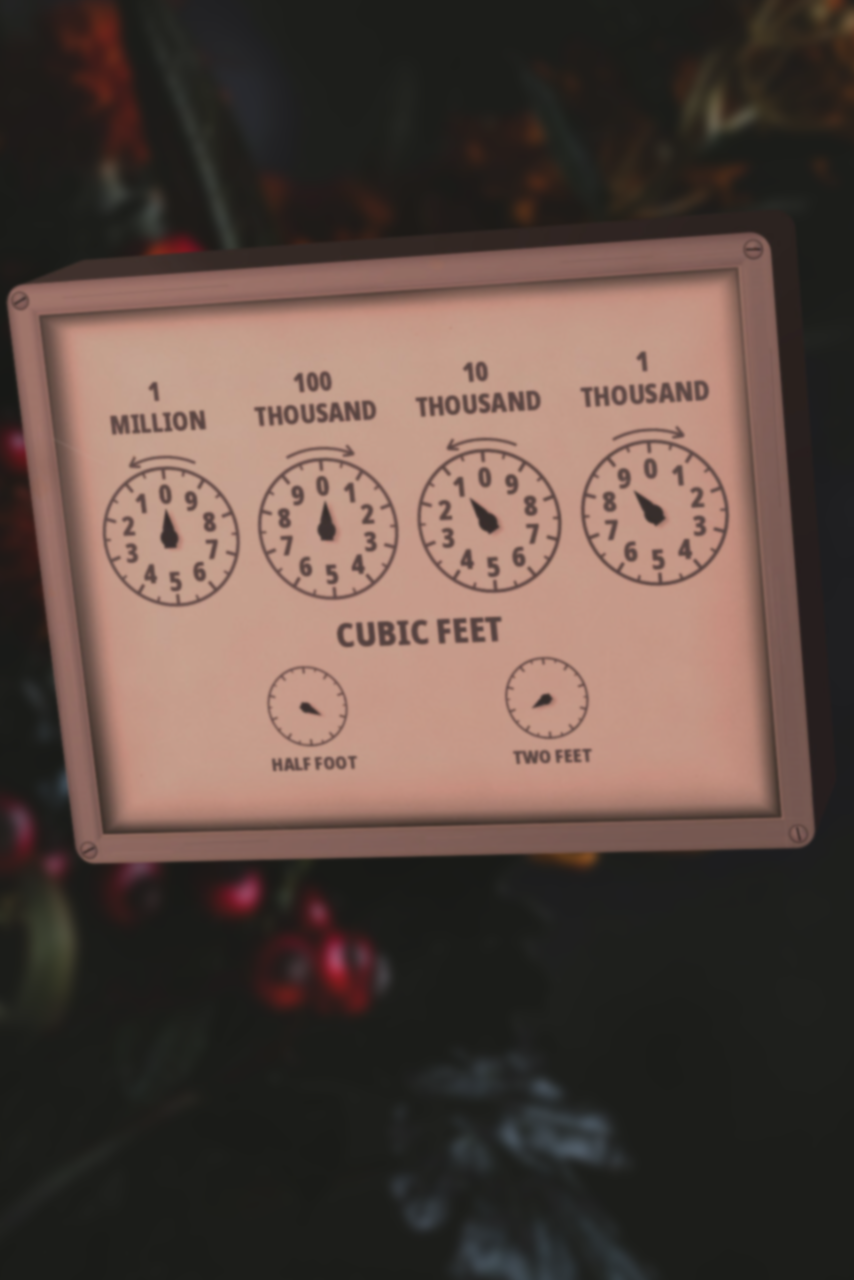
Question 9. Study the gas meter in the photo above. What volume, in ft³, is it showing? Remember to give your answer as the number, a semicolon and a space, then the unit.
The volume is 900; ft³
